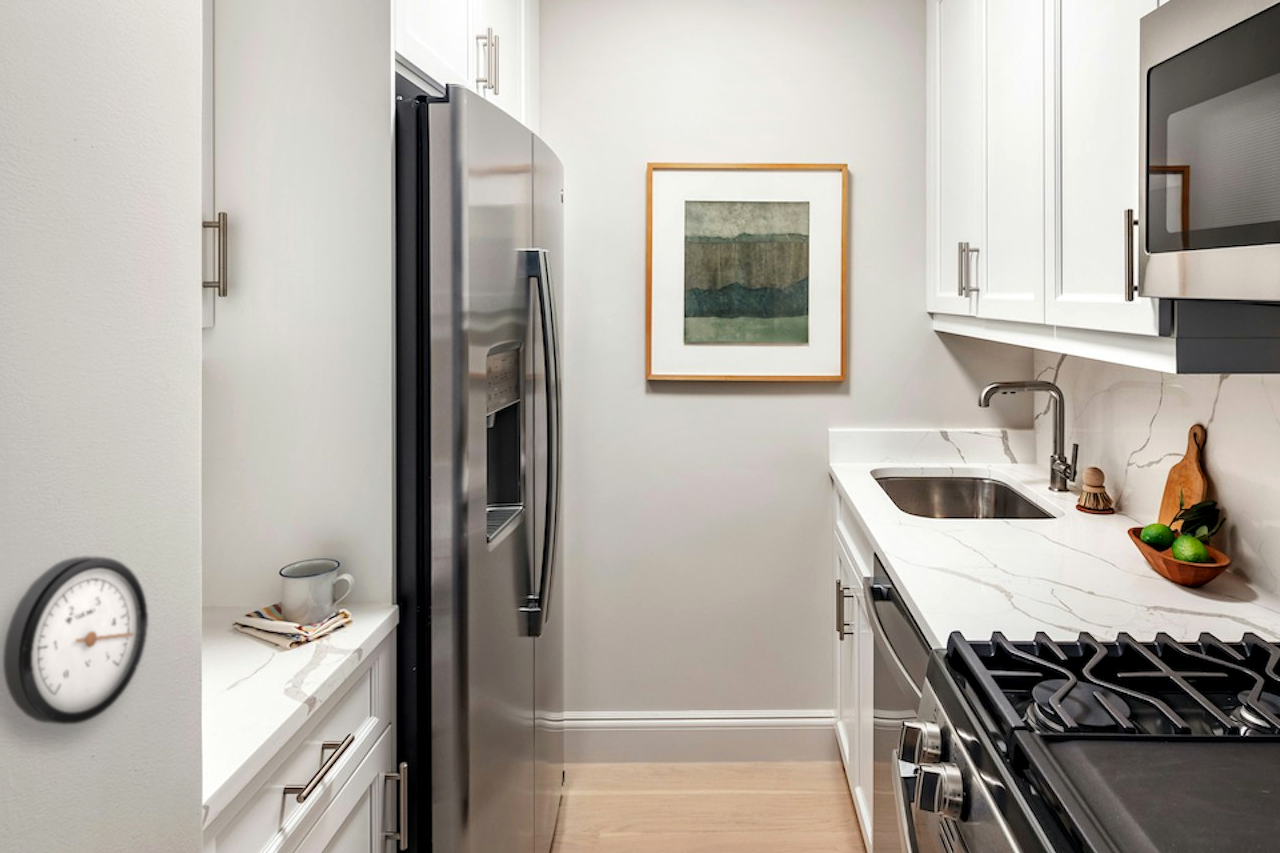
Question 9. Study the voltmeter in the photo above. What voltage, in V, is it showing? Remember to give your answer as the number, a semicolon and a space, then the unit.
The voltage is 4.4; V
